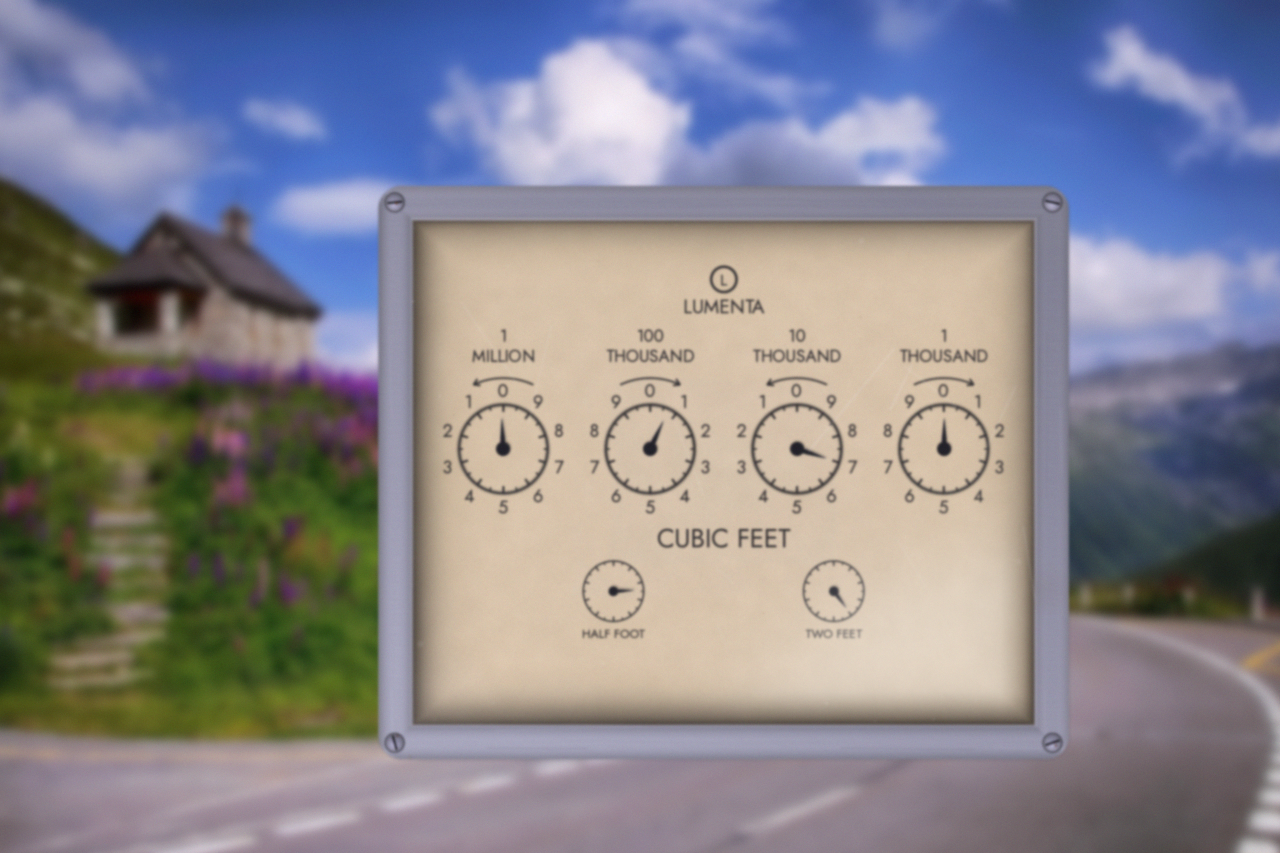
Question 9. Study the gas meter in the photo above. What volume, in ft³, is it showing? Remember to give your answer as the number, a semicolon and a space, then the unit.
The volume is 7000; ft³
